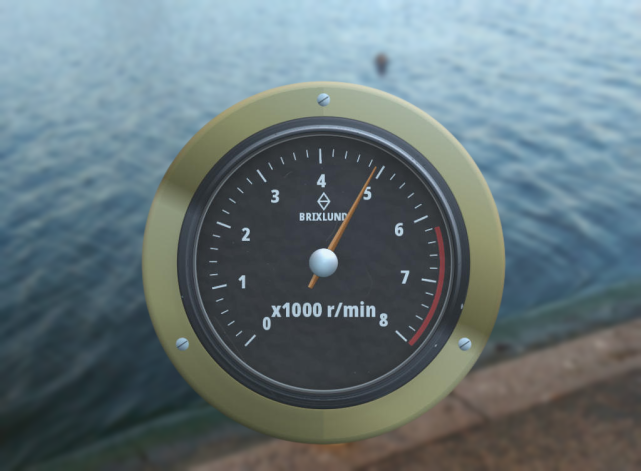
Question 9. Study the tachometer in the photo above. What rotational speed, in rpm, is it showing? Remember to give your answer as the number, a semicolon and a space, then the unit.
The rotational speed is 4900; rpm
